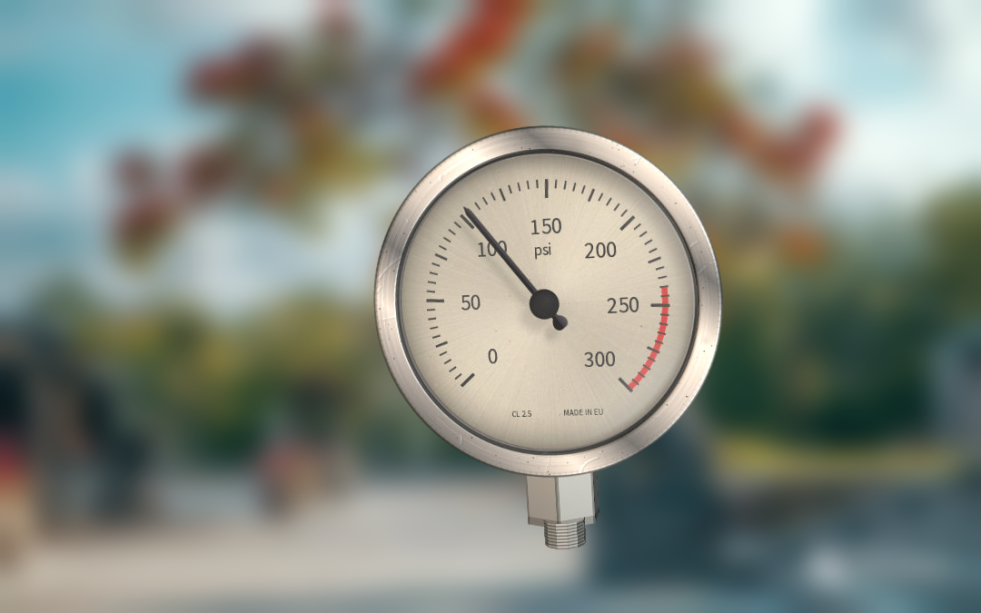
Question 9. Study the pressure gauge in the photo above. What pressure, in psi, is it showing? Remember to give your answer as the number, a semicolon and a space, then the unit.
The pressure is 105; psi
